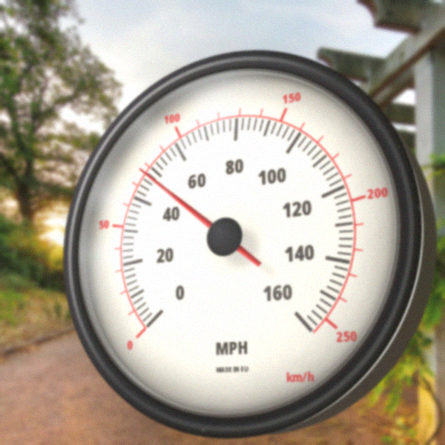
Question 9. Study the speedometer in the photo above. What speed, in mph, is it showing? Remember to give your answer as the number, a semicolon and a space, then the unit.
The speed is 48; mph
